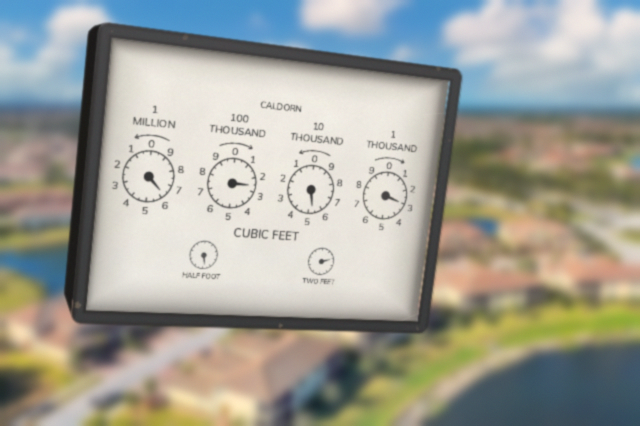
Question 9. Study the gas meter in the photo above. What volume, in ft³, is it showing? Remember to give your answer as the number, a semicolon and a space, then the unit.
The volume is 625300; ft³
